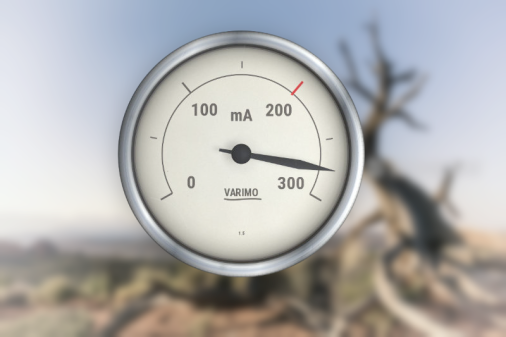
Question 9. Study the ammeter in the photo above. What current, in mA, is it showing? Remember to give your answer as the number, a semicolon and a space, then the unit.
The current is 275; mA
